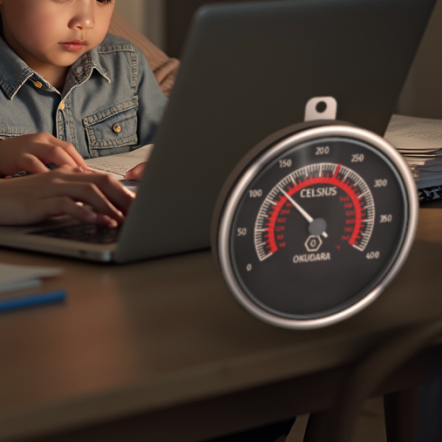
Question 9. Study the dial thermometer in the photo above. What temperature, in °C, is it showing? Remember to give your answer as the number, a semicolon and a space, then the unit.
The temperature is 125; °C
